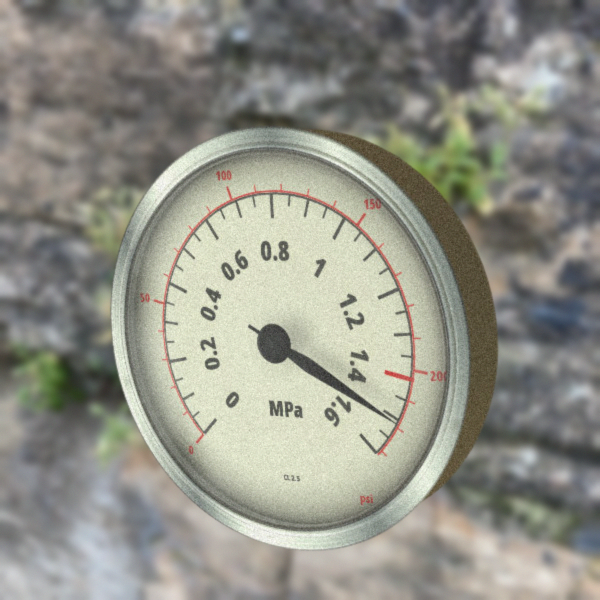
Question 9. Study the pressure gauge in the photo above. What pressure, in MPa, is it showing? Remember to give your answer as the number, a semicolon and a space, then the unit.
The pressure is 1.5; MPa
